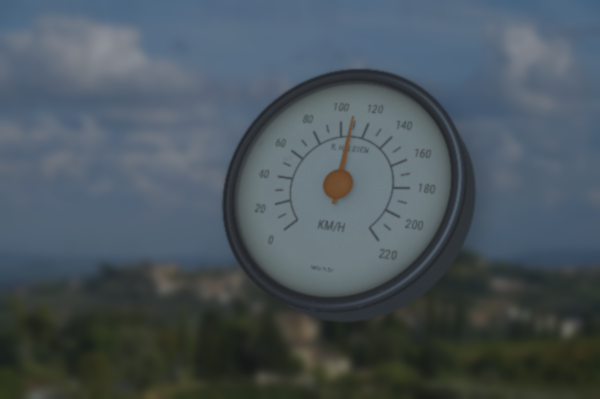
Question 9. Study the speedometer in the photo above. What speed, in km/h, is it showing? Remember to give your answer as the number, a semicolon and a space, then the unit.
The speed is 110; km/h
